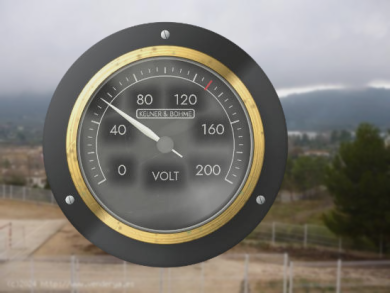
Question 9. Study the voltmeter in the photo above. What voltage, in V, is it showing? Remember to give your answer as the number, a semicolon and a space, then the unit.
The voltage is 55; V
